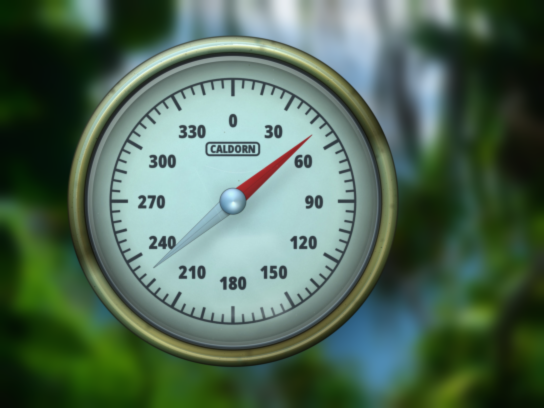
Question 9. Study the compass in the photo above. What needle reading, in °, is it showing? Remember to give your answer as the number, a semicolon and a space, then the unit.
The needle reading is 50; °
